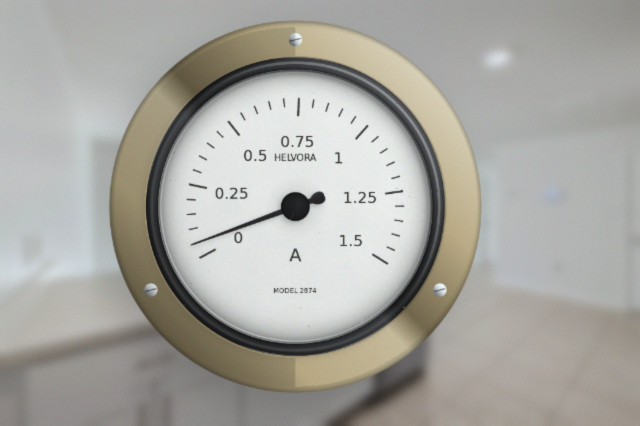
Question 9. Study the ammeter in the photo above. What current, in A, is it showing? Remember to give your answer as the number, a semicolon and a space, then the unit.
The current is 0.05; A
